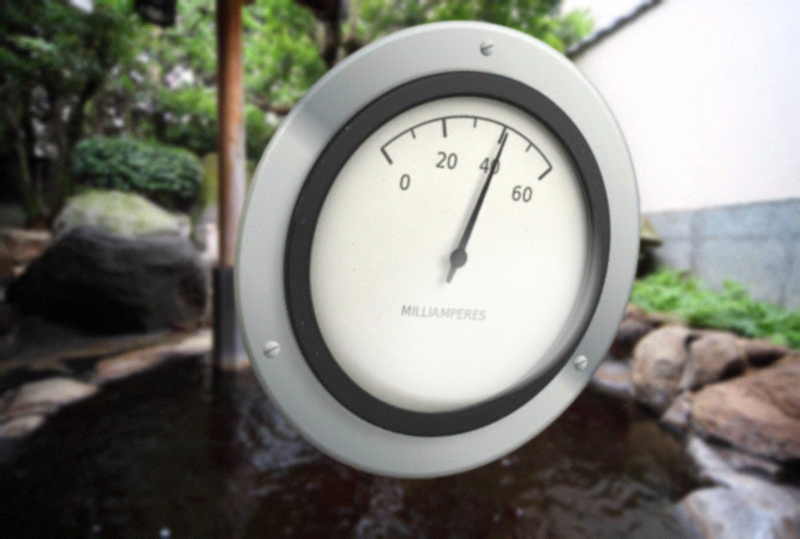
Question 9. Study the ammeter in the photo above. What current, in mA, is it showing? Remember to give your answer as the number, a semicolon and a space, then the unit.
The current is 40; mA
